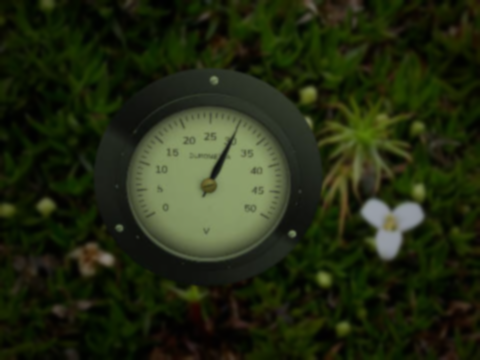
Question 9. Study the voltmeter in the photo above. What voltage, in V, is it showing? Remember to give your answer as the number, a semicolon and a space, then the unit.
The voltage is 30; V
